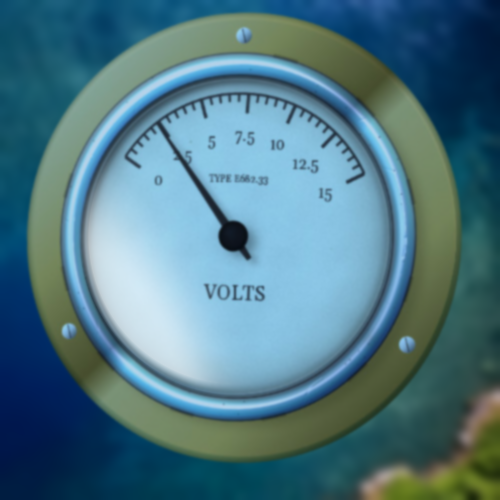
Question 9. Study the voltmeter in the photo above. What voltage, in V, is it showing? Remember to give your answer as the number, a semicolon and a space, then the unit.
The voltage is 2.5; V
